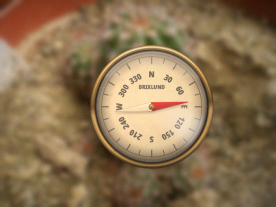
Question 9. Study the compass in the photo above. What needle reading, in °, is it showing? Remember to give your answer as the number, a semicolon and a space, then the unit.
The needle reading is 82.5; °
